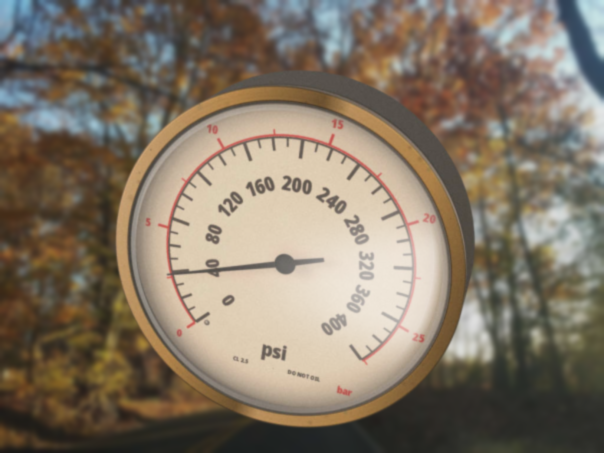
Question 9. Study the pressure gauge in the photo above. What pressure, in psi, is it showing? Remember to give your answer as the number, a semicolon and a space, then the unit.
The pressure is 40; psi
